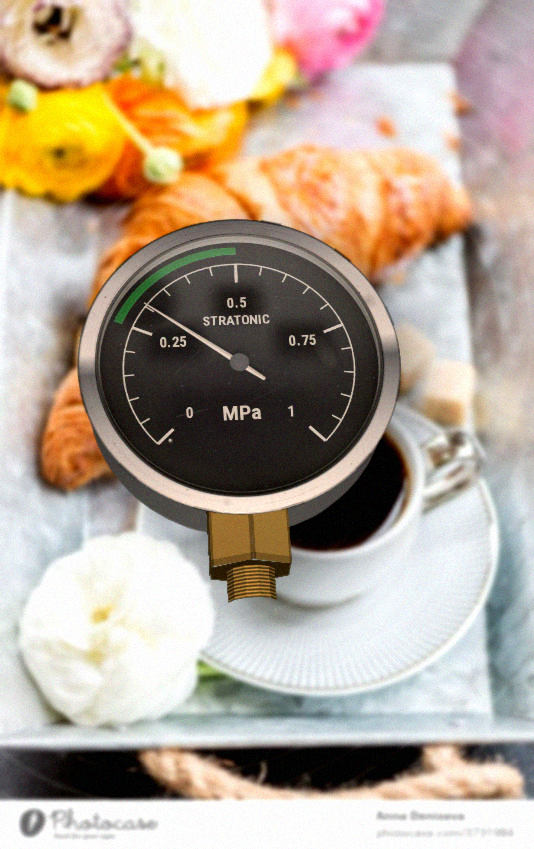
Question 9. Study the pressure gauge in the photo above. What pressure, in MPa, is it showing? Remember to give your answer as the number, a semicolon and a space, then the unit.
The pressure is 0.3; MPa
